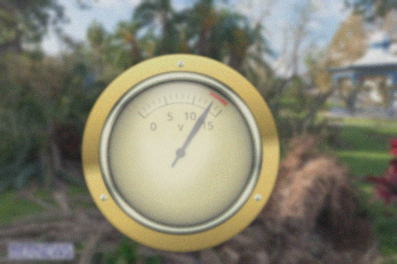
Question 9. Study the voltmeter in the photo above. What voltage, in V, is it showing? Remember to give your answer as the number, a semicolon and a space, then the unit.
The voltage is 13; V
